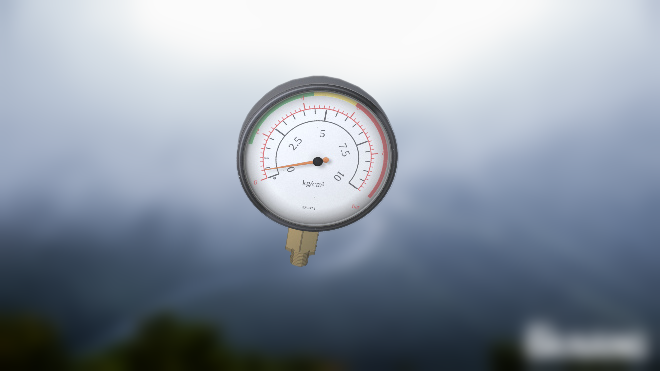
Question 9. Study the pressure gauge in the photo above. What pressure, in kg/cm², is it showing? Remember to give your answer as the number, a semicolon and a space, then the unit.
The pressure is 0.5; kg/cm²
